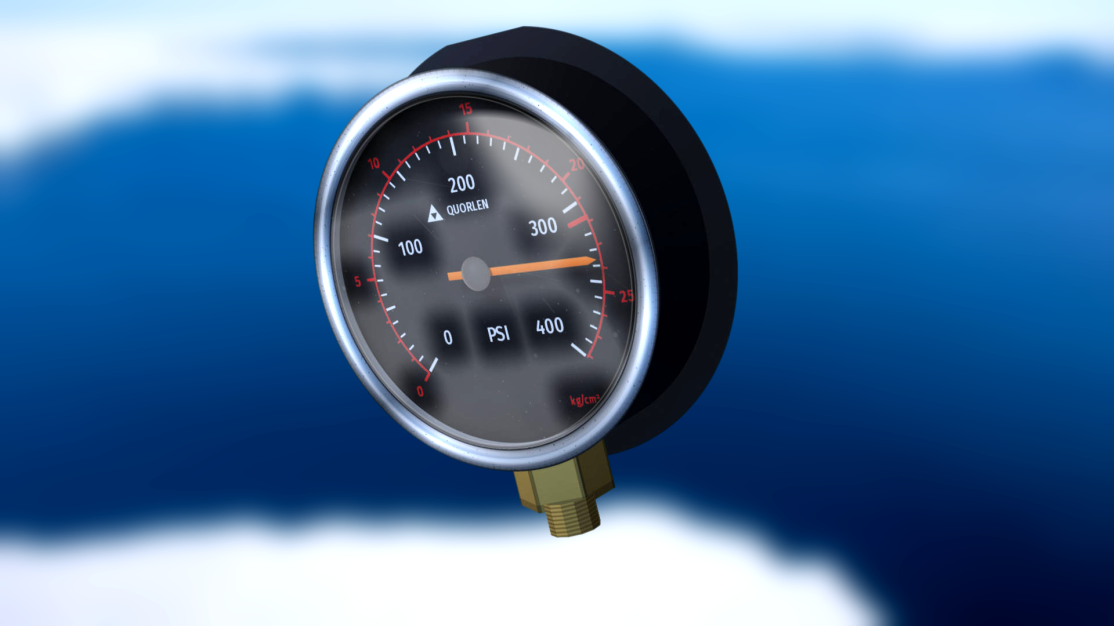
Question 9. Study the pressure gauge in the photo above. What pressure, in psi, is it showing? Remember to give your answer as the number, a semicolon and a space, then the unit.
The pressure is 335; psi
